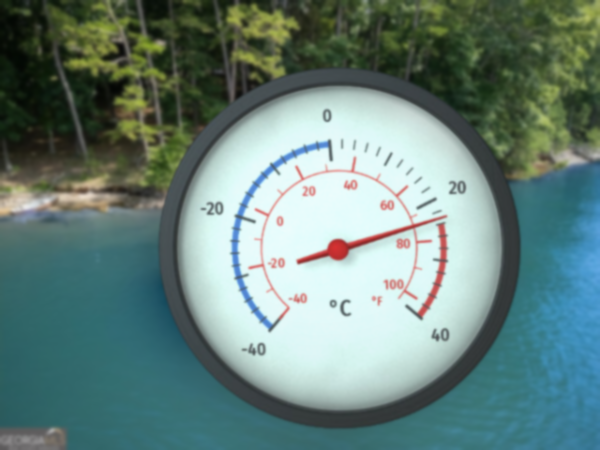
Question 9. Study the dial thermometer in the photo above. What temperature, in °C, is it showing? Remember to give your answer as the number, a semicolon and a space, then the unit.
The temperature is 23; °C
